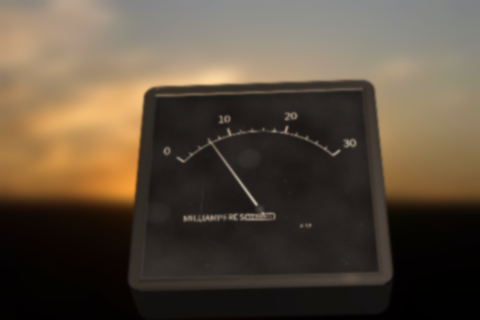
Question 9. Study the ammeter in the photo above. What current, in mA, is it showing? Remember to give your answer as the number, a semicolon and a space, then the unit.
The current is 6; mA
